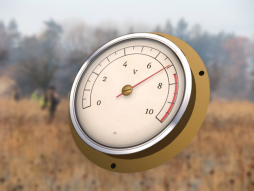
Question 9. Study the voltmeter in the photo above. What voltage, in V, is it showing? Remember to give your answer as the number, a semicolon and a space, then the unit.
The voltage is 7; V
